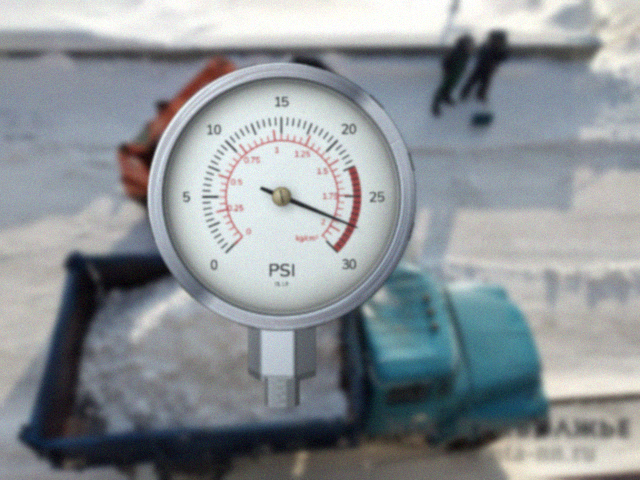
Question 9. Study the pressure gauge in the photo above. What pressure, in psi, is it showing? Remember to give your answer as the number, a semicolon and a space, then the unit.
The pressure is 27.5; psi
